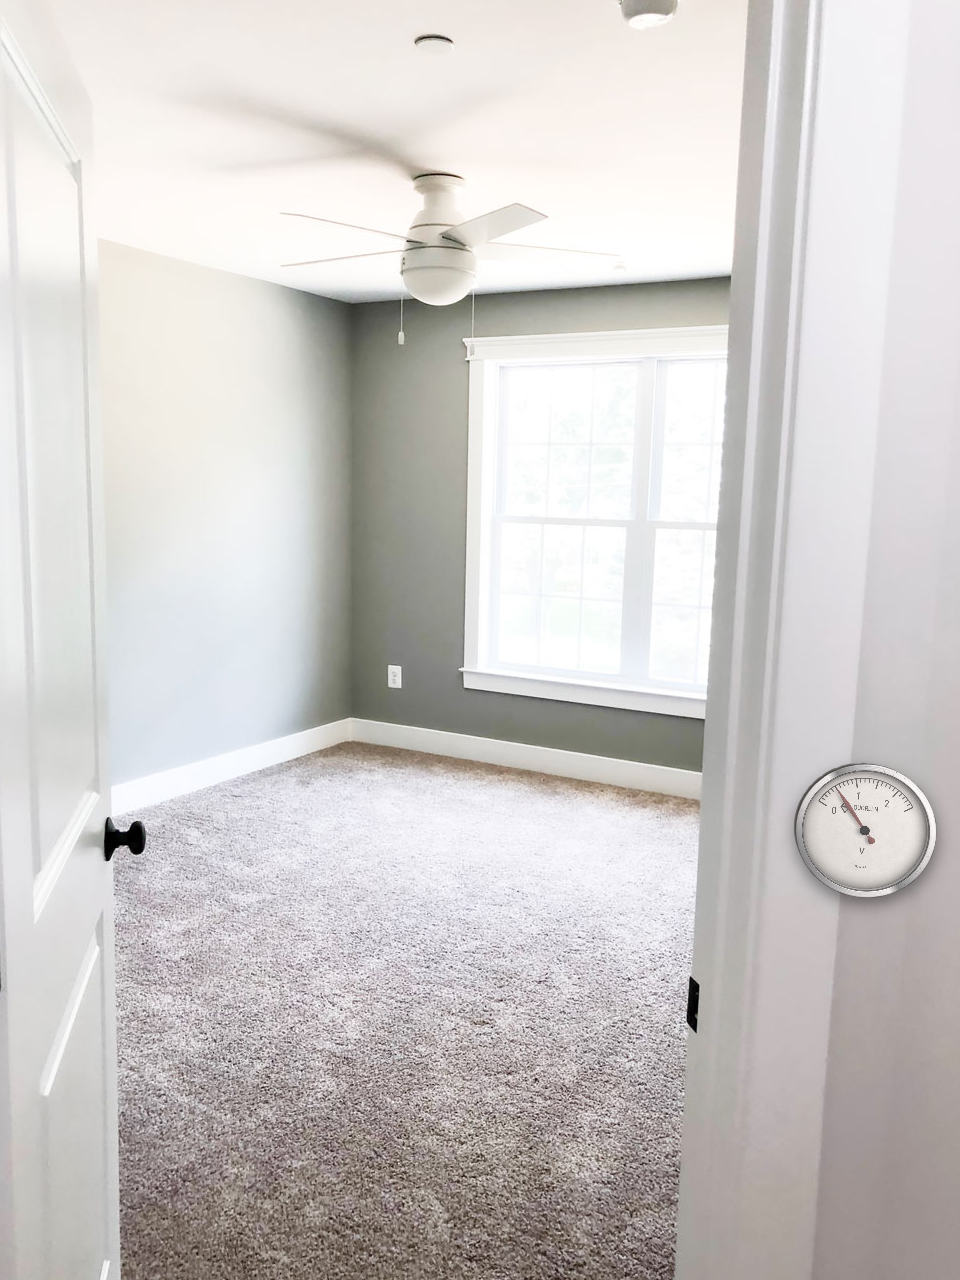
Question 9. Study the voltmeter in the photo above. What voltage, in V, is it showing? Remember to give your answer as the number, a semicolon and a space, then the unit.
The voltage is 0.5; V
